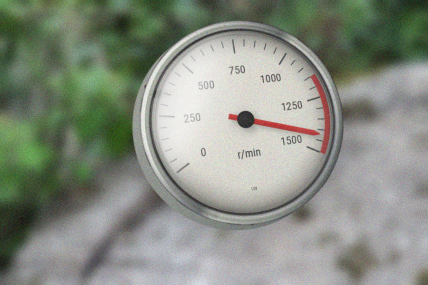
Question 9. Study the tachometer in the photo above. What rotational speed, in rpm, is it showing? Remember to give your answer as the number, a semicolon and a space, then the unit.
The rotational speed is 1425; rpm
